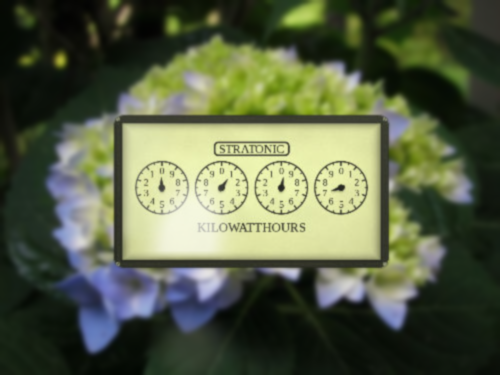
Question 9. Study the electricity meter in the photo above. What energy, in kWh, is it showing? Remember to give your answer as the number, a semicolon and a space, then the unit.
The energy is 97; kWh
